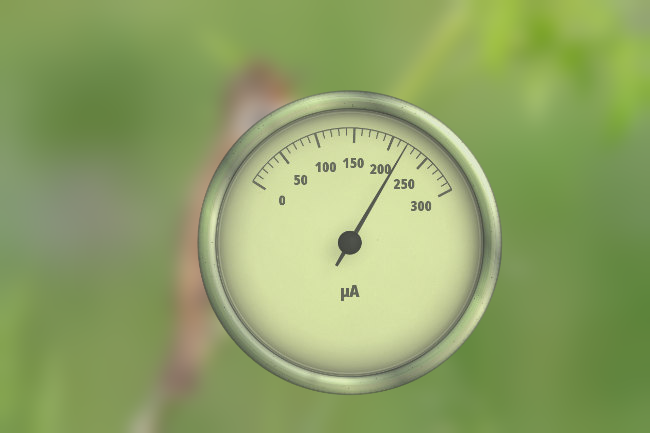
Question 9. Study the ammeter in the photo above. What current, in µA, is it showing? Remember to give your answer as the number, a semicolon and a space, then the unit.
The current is 220; µA
